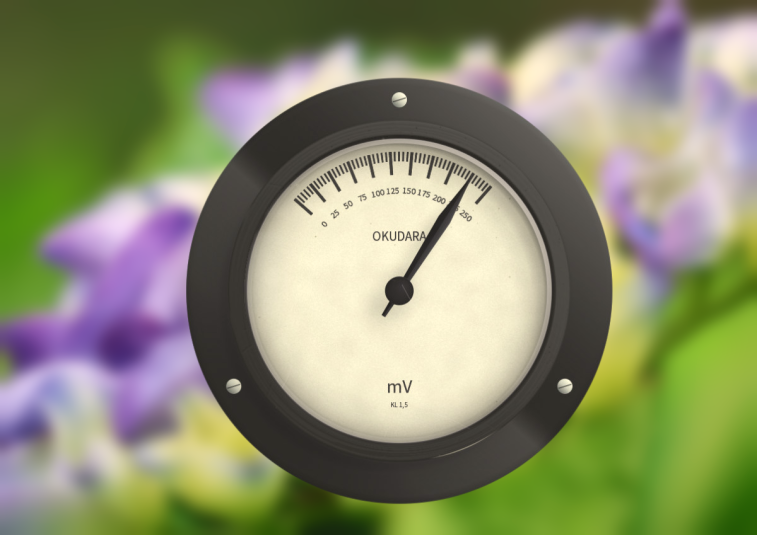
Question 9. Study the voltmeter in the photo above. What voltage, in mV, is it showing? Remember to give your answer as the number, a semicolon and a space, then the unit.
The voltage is 225; mV
